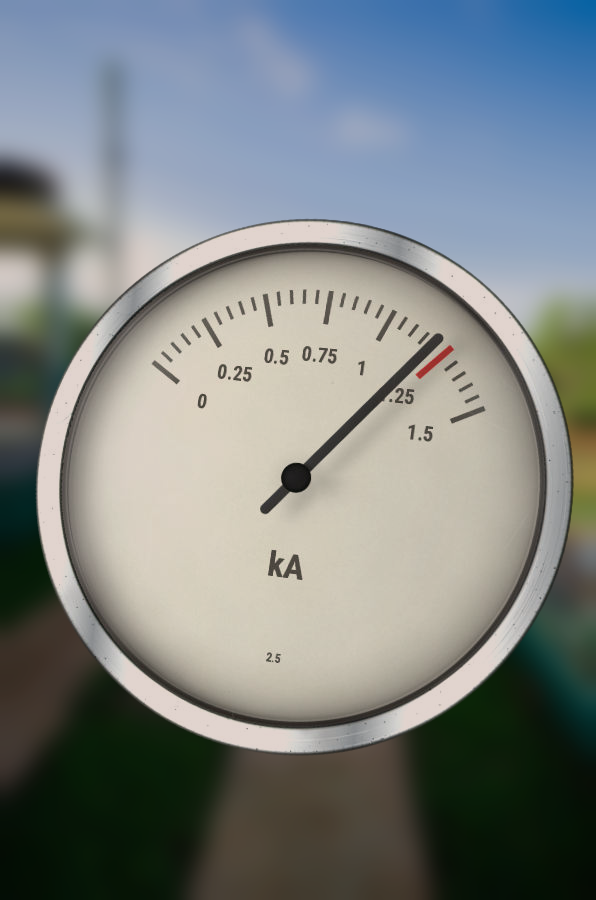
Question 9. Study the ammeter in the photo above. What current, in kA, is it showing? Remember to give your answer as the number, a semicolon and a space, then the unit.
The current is 1.2; kA
